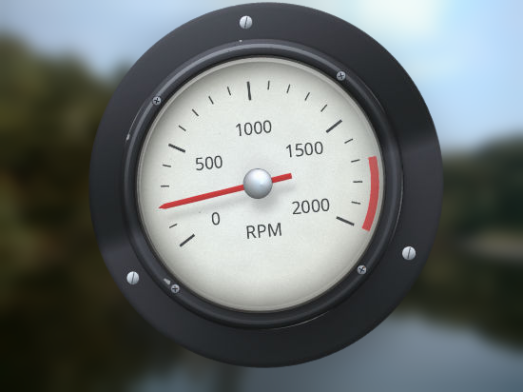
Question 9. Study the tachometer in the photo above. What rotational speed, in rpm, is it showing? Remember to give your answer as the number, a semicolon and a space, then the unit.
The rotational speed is 200; rpm
